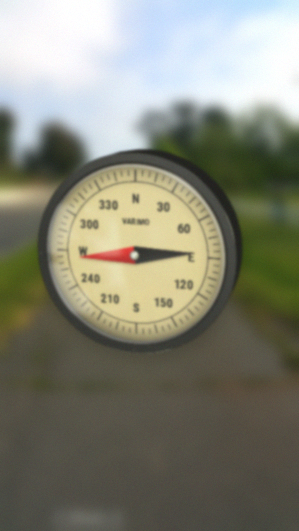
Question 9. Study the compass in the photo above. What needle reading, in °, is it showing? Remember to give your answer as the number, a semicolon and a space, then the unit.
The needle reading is 265; °
